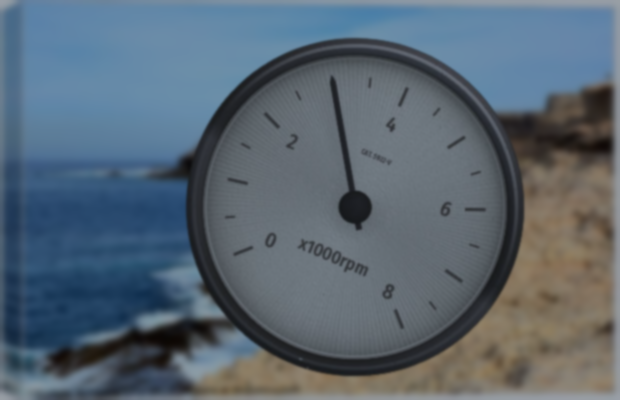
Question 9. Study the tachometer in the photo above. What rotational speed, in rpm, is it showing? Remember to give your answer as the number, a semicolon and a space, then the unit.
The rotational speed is 3000; rpm
